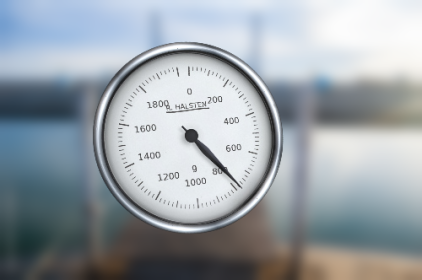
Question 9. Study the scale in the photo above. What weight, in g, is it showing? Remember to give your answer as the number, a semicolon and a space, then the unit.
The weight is 780; g
